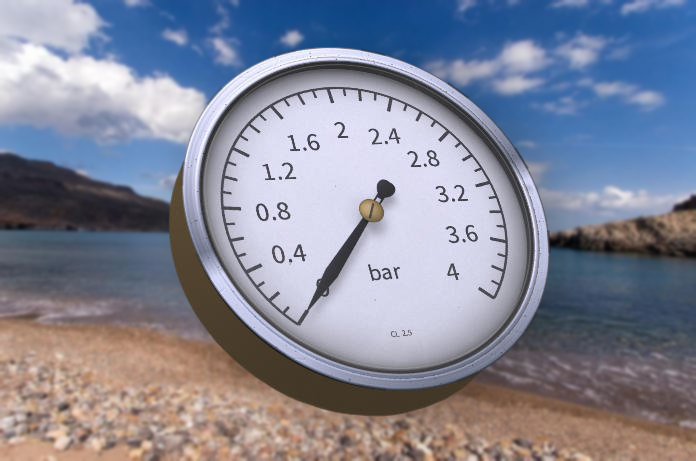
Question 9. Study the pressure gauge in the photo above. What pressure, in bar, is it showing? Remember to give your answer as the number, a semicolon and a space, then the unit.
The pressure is 0; bar
